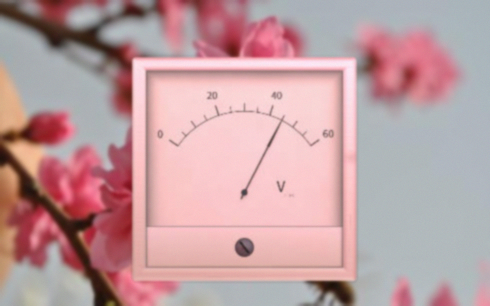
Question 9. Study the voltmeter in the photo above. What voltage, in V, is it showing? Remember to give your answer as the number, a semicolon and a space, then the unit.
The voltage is 45; V
